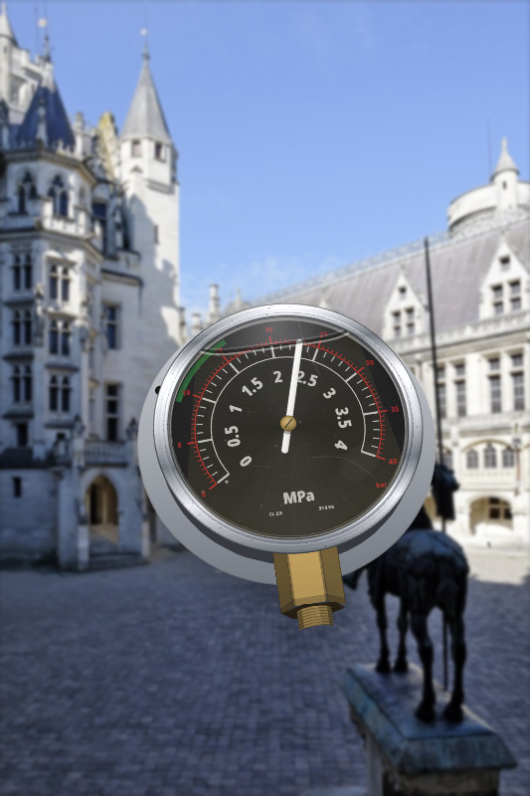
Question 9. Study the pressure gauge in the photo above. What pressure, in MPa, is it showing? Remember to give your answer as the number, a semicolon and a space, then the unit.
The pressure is 2.3; MPa
